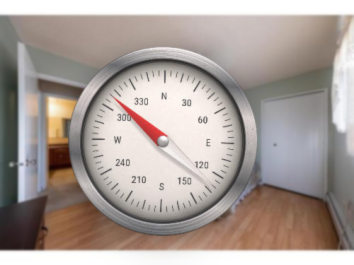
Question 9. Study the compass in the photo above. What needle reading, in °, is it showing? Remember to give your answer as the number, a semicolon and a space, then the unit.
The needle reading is 310; °
